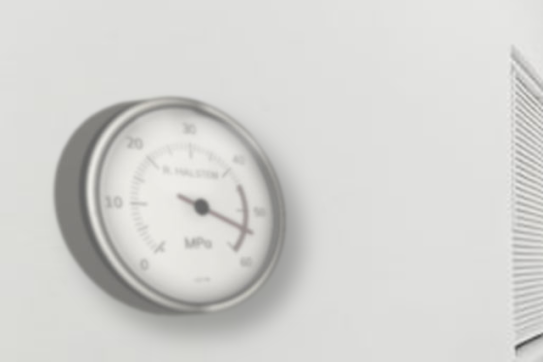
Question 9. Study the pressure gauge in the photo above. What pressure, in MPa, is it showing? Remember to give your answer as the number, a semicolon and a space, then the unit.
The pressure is 55; MPa
